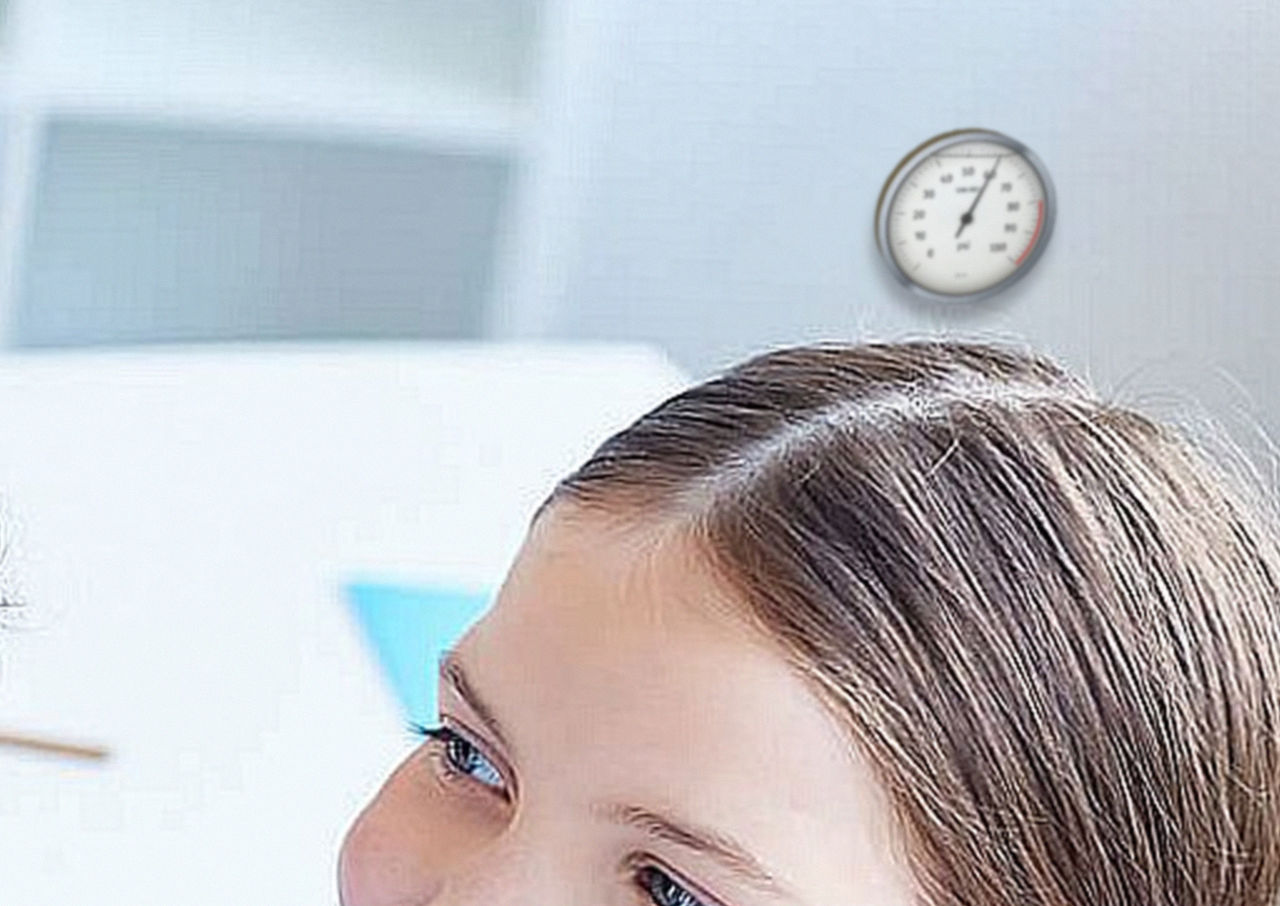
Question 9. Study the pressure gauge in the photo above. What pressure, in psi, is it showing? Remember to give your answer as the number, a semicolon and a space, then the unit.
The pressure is 60; psi
